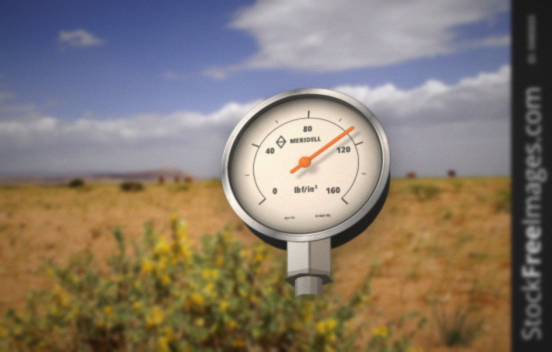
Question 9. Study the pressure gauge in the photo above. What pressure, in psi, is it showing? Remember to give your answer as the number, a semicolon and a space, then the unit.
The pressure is 110; psi
